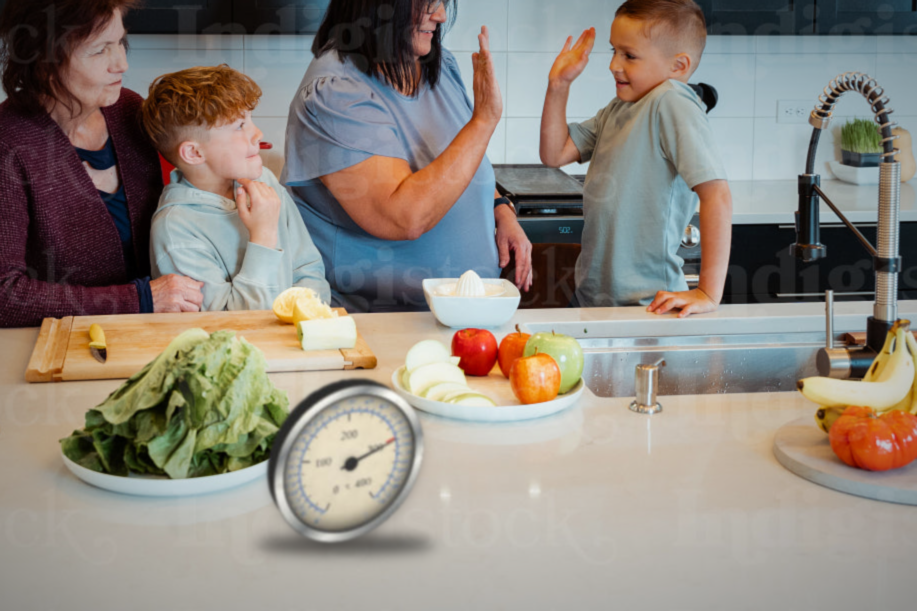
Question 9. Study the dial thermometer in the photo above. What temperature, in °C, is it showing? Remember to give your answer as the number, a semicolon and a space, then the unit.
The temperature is 300; °C
